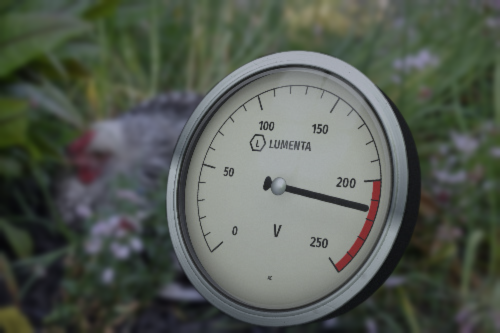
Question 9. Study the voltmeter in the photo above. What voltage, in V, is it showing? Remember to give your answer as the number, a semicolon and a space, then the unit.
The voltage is 215; V
